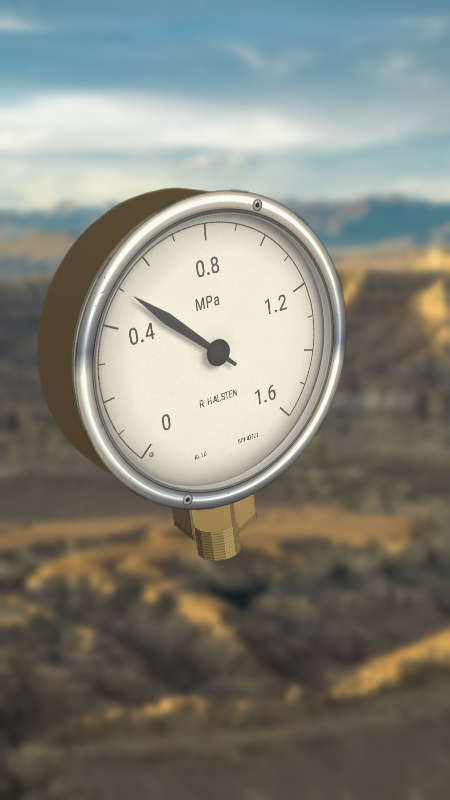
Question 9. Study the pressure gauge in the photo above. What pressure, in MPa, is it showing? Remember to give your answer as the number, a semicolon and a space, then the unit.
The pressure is 0.5; MPa
